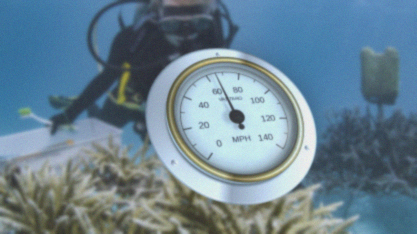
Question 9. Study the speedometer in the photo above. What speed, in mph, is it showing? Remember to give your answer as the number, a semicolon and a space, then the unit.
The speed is 65; mph
